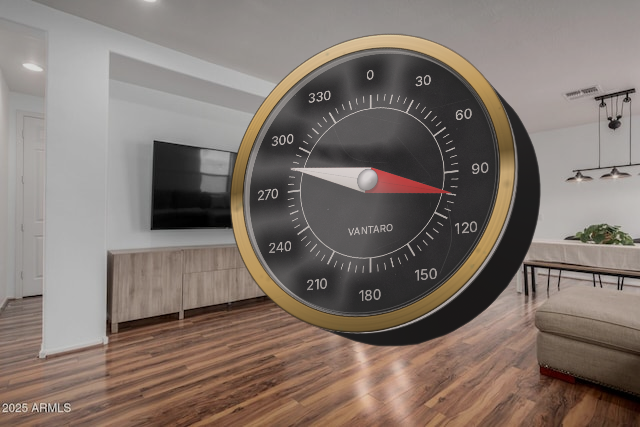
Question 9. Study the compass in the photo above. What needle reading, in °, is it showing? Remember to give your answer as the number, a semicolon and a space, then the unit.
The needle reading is 105; °
